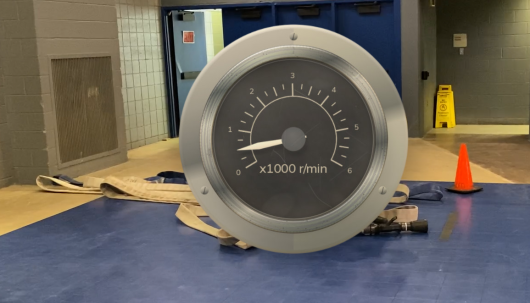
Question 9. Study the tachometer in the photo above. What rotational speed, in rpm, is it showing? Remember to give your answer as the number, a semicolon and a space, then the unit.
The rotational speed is 500; rpm
